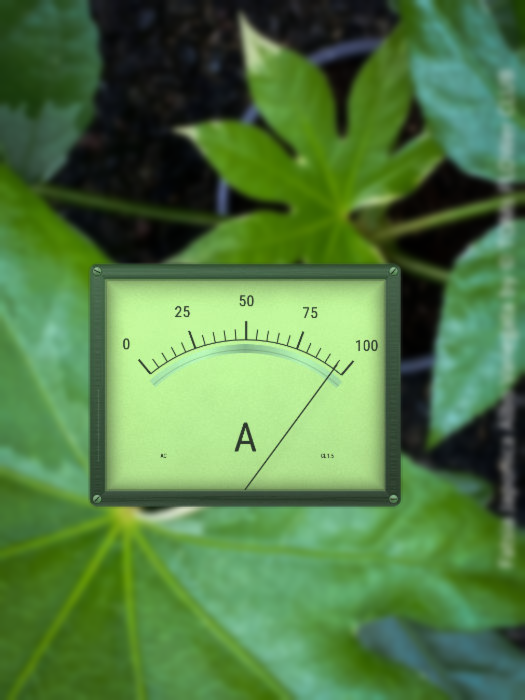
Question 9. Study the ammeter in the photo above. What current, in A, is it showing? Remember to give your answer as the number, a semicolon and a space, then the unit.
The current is 95; A
